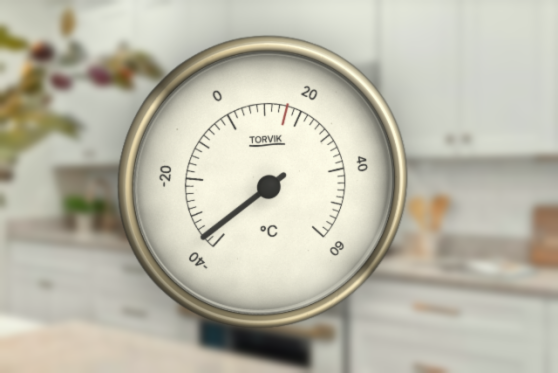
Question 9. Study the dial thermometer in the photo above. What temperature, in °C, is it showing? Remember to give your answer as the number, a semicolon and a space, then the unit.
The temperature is -36; °C
